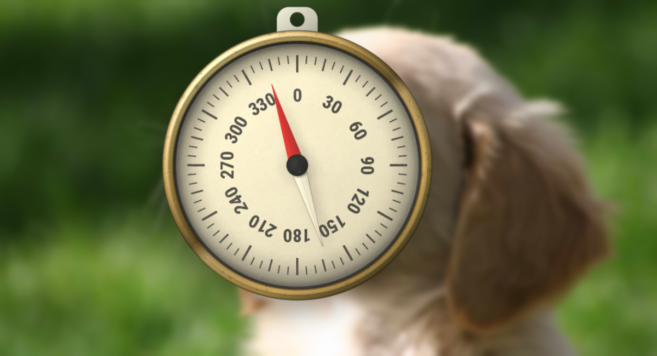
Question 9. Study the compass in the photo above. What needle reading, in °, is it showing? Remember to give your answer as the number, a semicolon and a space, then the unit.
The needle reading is 342.5; °
